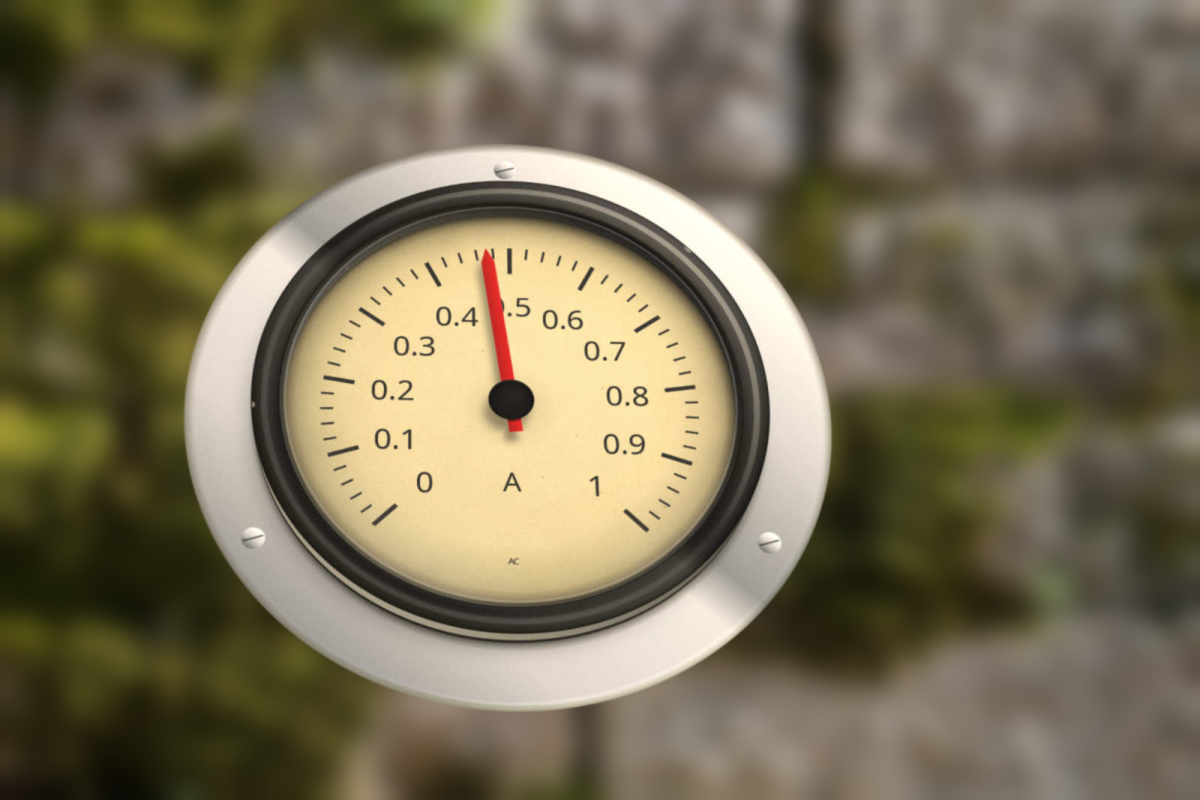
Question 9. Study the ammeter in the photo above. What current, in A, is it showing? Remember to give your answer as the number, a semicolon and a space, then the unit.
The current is 0.47; A
